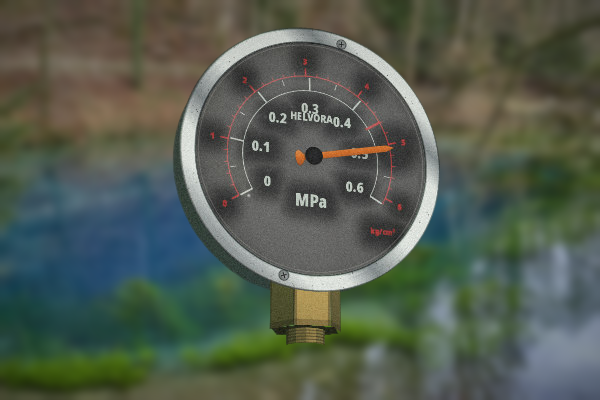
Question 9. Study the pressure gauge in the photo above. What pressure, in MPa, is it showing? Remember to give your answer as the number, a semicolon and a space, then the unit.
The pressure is 0.5; MPa
